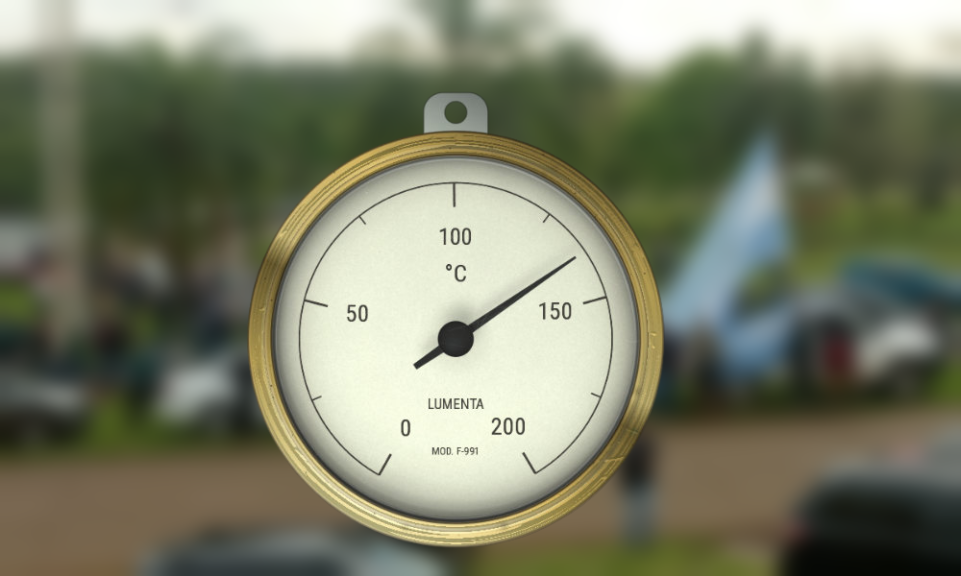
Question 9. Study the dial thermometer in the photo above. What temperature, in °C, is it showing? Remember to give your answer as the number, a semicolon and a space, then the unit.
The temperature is 137.5; °C
